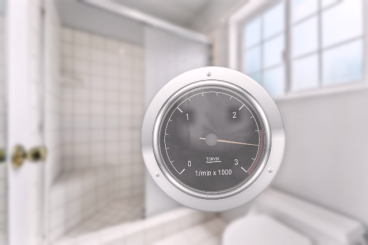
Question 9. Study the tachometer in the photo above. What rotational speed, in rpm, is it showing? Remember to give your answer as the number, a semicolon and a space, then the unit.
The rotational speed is 2600; rpm
